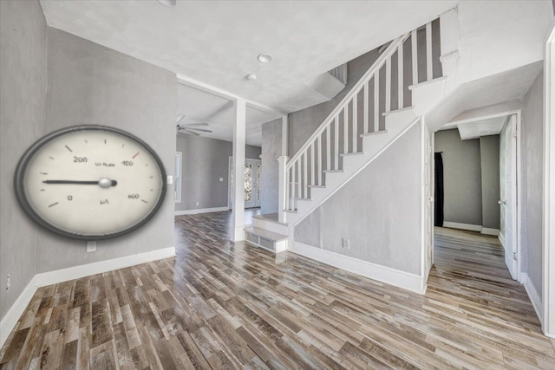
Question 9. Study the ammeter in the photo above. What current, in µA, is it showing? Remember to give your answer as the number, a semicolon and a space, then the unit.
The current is 75; µA
